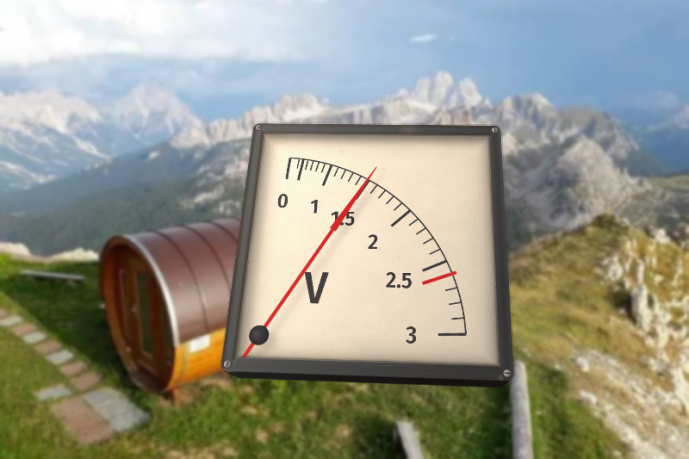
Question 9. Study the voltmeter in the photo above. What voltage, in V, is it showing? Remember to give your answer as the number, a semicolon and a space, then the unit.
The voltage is 1.5; V
